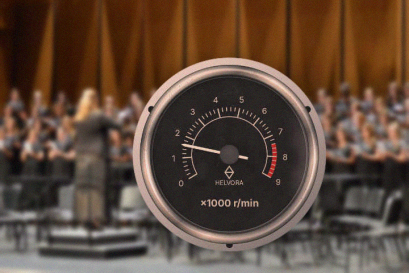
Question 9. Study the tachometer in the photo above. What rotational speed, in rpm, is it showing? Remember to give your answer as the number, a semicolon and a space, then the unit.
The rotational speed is 1600; rpm
